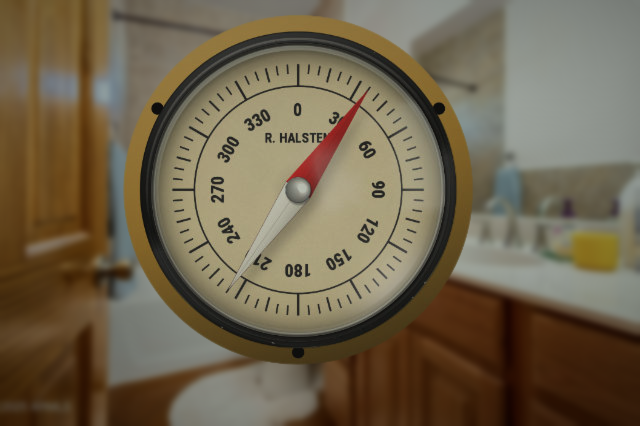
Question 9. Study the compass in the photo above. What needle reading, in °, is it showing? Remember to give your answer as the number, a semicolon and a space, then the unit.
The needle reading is 35; °
